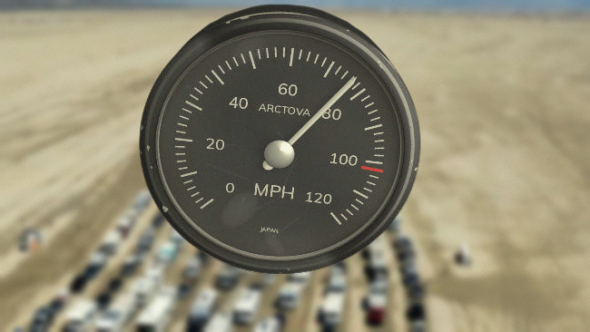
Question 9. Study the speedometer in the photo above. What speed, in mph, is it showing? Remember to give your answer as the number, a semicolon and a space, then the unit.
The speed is 76; mph
